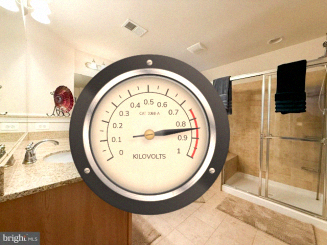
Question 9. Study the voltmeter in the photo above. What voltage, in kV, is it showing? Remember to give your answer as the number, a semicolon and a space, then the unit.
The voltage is 0.85; kV
